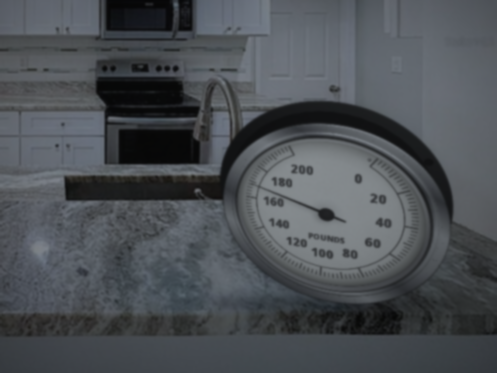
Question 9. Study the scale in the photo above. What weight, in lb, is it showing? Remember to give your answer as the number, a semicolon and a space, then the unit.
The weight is 170; lb
